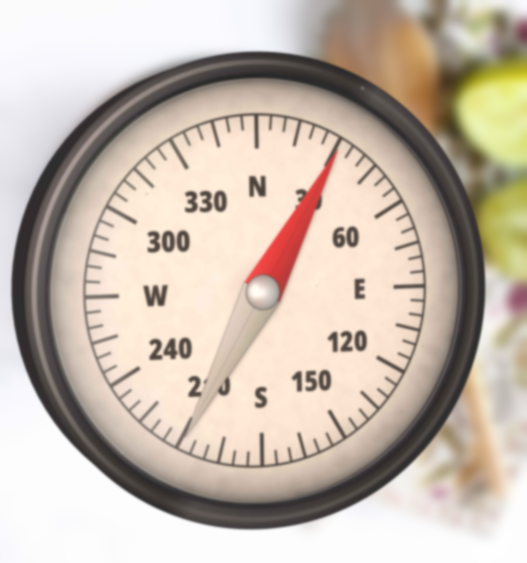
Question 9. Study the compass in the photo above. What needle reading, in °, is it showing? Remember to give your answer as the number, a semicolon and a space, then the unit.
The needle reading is 30; °
